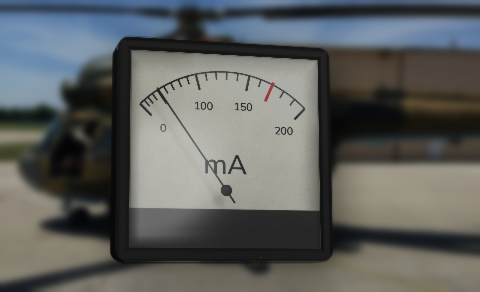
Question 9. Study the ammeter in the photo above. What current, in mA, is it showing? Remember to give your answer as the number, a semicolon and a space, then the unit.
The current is 50; mA
